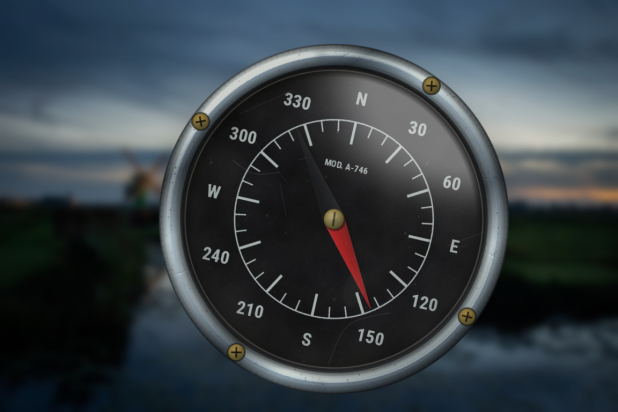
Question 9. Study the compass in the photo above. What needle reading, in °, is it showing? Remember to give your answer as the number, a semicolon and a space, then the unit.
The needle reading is 145; °
